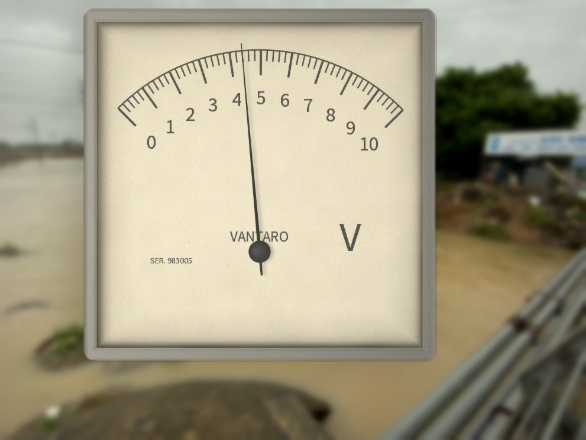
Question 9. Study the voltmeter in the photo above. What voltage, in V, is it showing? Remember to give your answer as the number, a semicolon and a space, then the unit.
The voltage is 4.4; V
